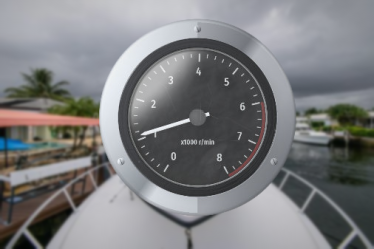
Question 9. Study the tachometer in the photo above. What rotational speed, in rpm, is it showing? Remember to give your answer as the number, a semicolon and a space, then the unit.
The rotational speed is 1100; rpm
